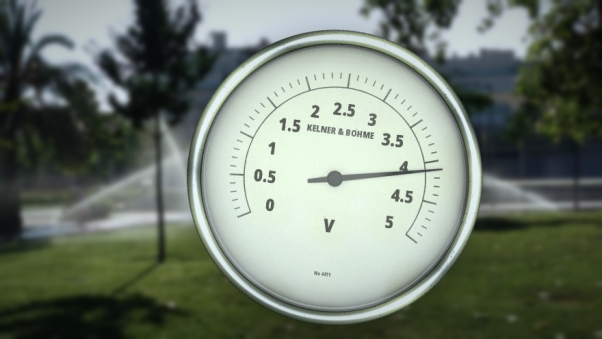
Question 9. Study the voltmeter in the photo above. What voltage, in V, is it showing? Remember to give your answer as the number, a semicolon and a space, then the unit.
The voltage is 4.1; V
